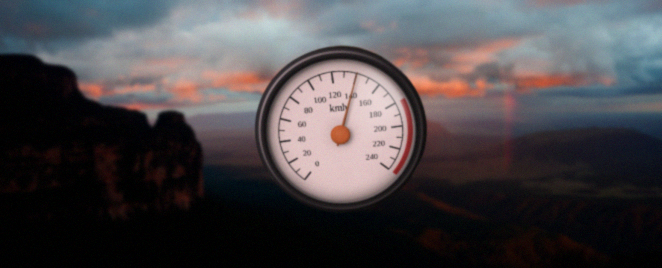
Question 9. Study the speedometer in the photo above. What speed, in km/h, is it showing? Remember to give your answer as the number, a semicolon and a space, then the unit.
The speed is 140; km/h
